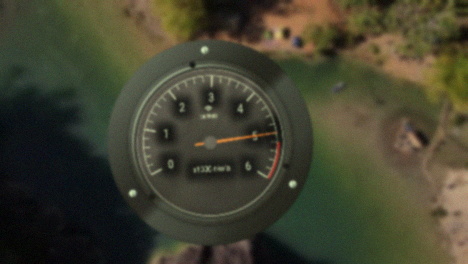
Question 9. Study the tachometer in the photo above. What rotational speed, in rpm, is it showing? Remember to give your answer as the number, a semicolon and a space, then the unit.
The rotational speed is 5000; rpm
